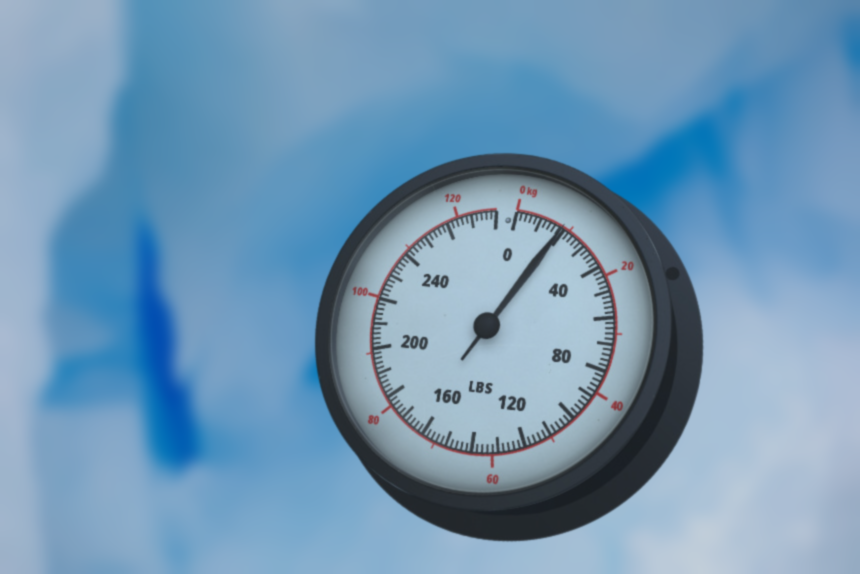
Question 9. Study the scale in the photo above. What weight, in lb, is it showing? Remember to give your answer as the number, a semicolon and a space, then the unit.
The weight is 20; lb
